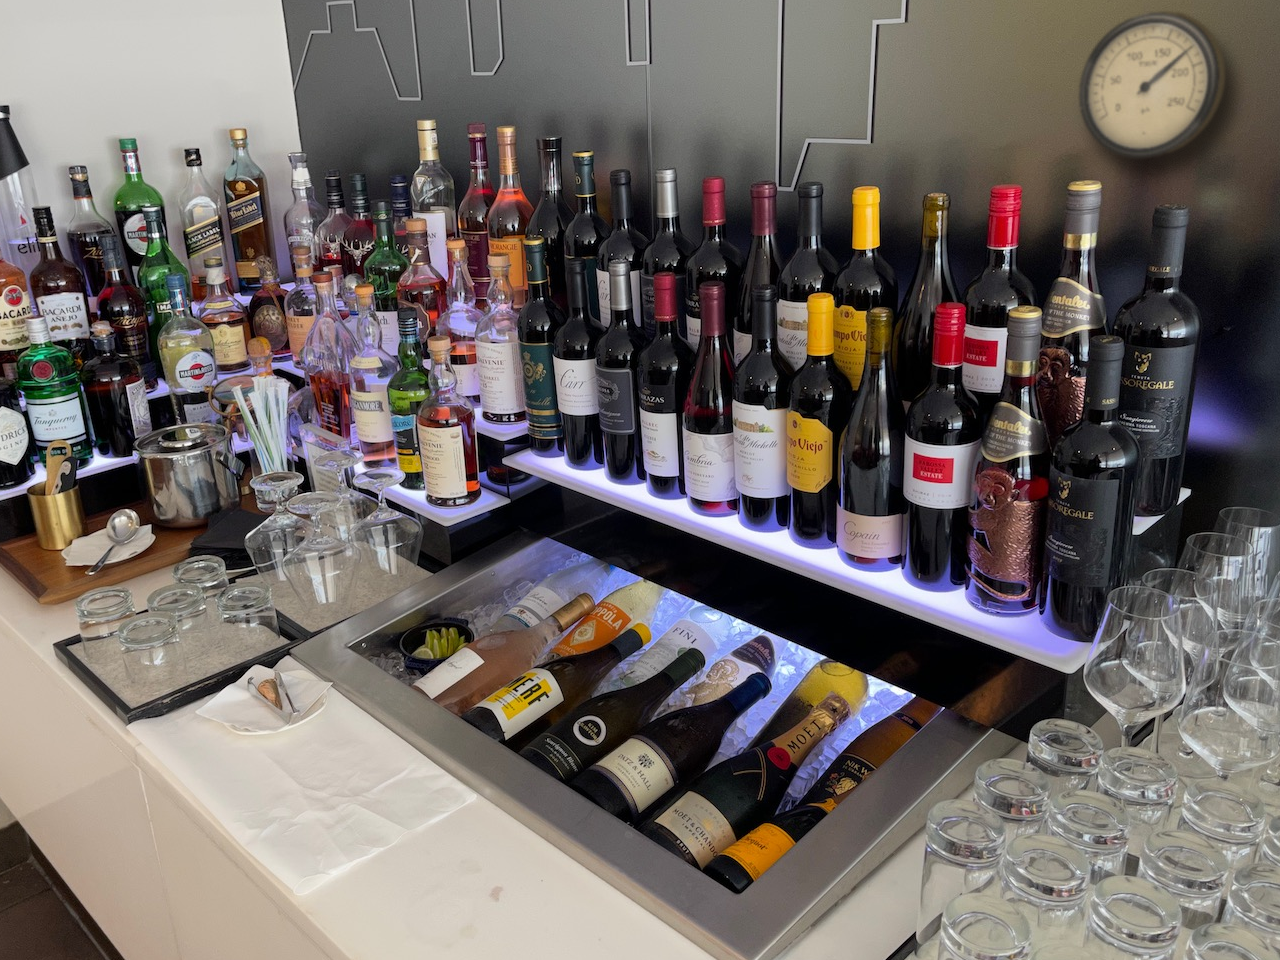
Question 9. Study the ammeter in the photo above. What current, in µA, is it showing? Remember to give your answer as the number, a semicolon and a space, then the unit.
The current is 180; µA
